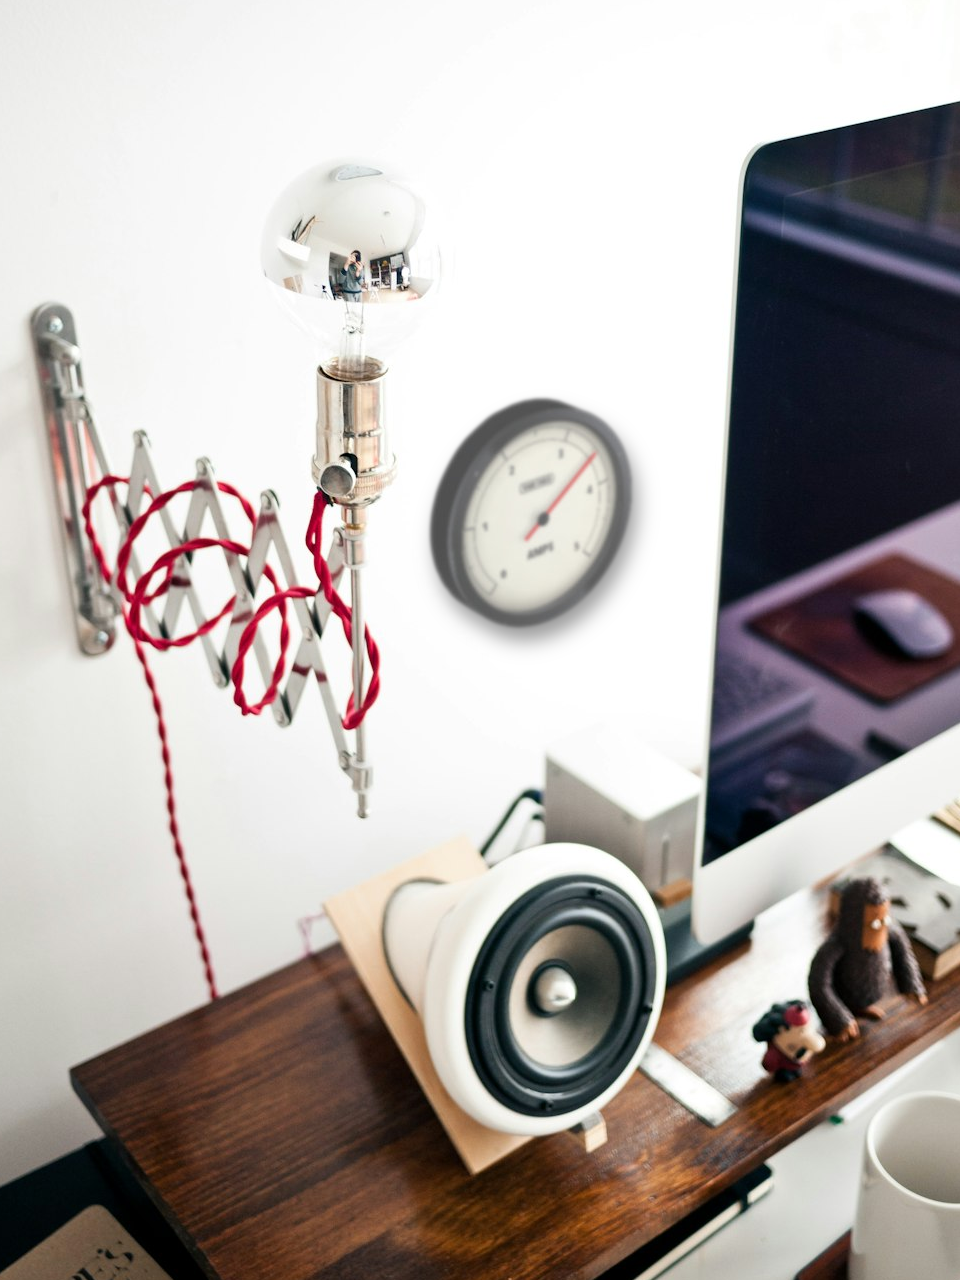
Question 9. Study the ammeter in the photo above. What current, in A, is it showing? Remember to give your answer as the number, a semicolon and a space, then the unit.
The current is 3.5; A
